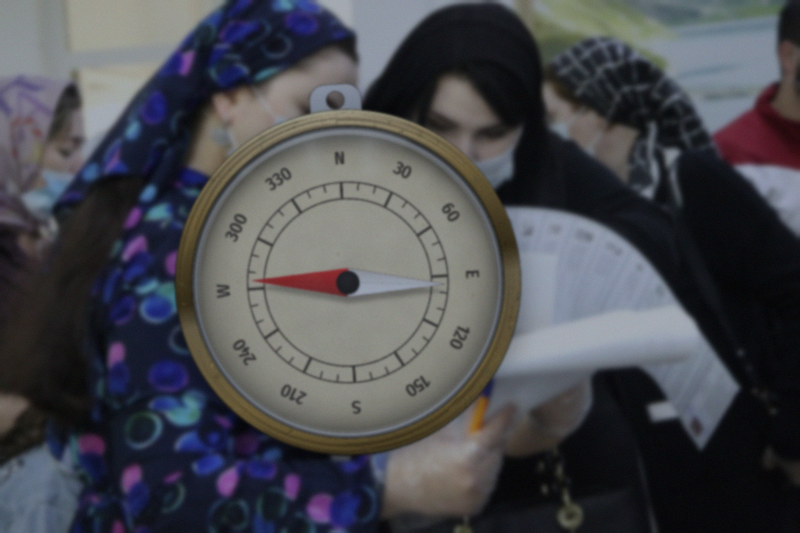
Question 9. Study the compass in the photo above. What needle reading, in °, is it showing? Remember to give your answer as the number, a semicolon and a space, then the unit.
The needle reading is 275; °
